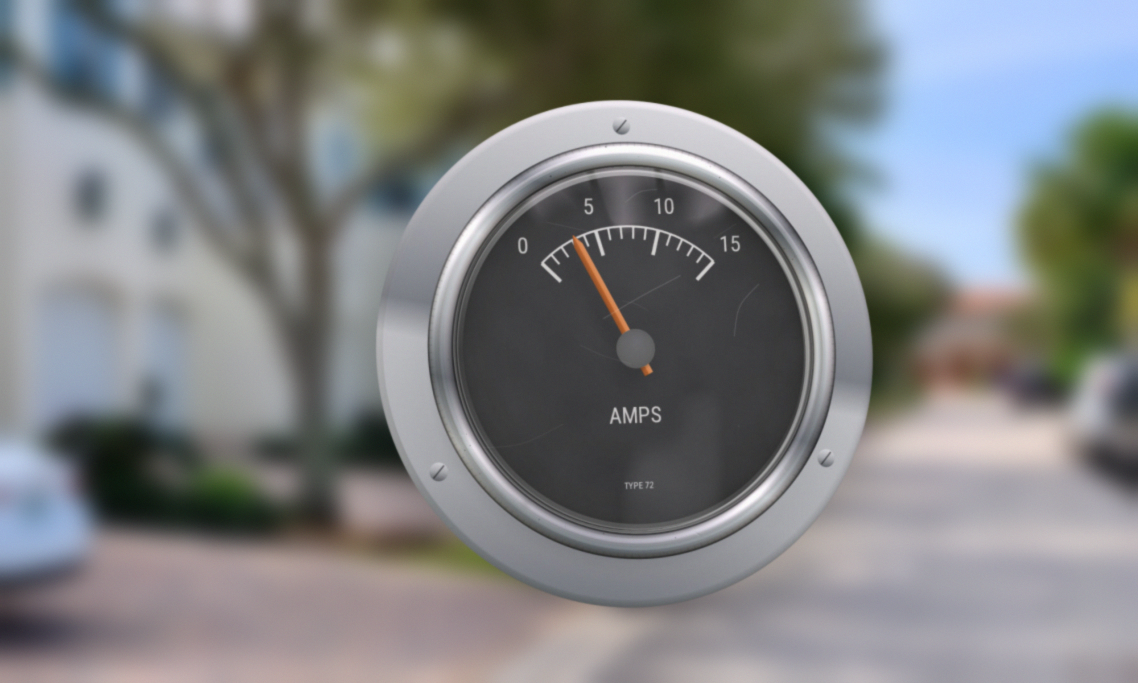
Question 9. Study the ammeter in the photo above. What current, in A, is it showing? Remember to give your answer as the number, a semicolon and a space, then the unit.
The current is 3; A
